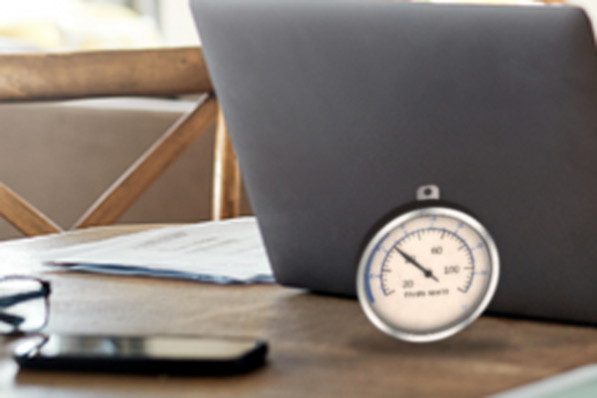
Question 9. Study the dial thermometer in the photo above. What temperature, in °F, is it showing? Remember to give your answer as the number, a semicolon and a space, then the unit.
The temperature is 20; °F
